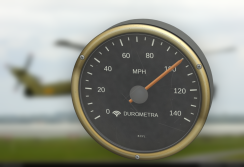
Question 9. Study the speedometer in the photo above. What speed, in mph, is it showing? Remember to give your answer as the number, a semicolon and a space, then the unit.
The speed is 100; mph
